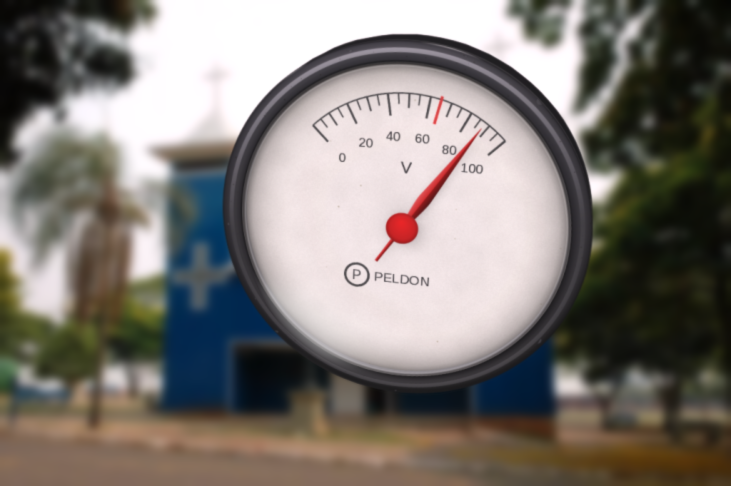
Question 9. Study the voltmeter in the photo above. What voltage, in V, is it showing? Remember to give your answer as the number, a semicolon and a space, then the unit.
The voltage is 87.5; V
